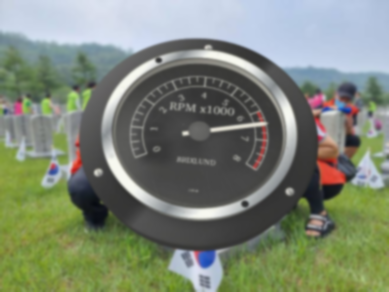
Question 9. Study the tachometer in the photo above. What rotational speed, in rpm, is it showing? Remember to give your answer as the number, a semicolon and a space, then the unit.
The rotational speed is 6500; rpm
